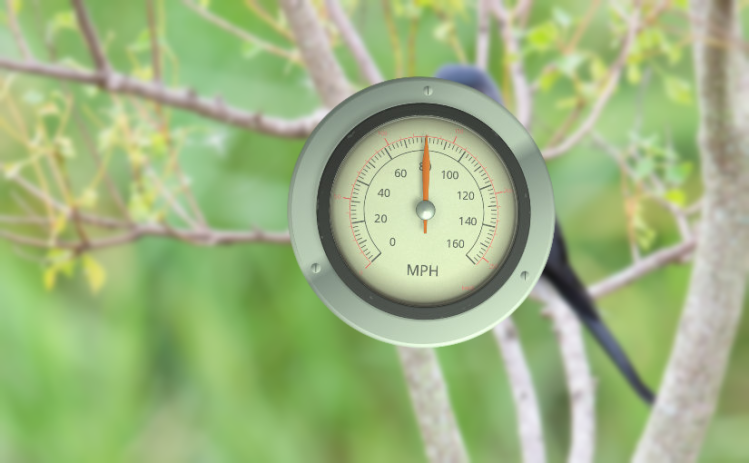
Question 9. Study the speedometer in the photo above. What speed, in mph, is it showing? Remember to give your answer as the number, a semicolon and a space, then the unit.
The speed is 80; mph
